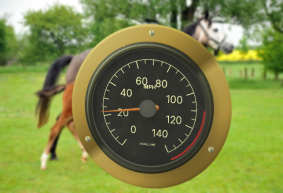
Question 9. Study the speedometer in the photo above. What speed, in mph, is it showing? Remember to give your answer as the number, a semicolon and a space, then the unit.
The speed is 22.5; mph
